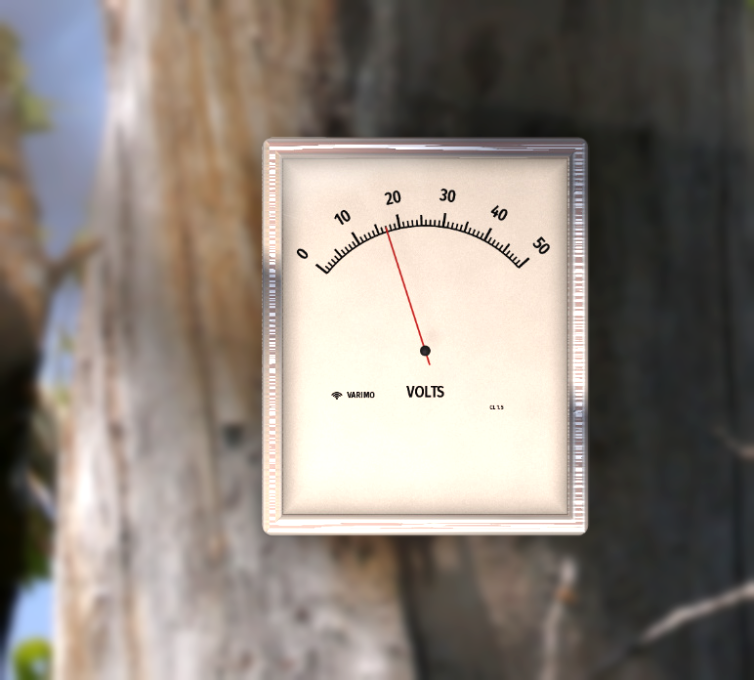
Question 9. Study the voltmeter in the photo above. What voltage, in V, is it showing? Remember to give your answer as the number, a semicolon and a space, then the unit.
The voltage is 17; V
